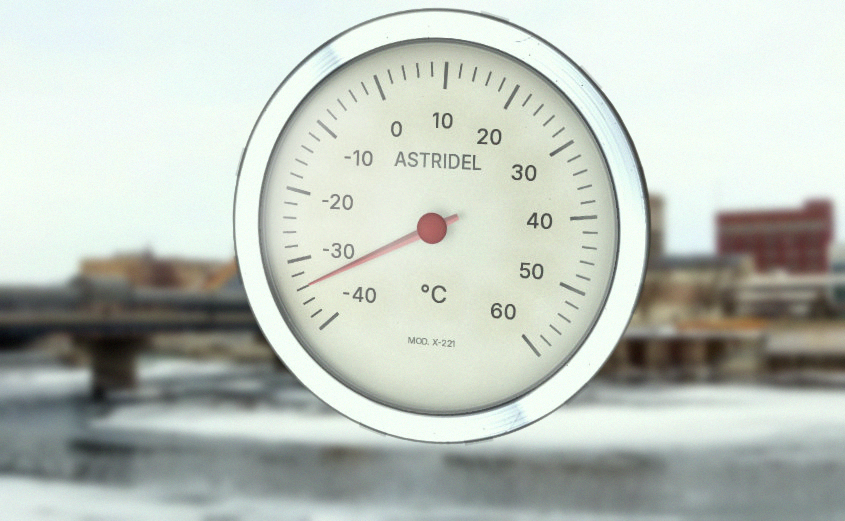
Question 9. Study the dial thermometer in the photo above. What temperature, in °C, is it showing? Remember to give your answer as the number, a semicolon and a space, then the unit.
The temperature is -34; °C
